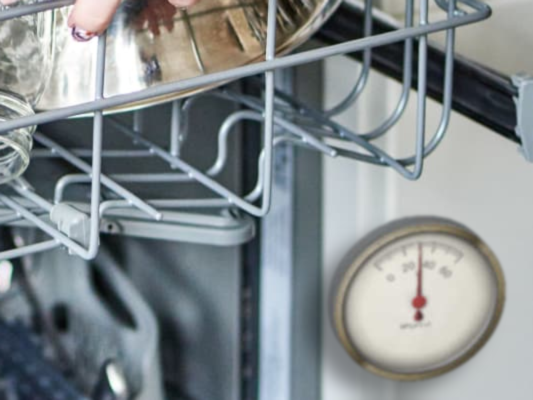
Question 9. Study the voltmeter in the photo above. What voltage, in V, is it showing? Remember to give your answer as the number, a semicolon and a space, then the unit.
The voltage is 30; V
